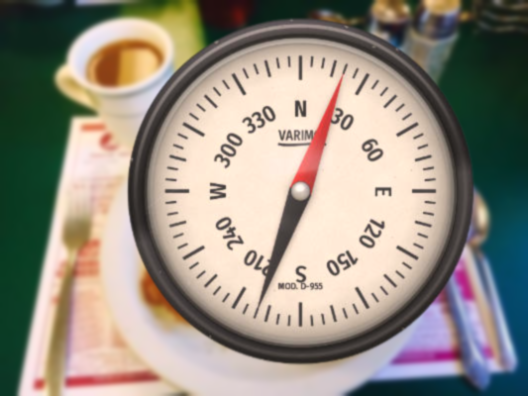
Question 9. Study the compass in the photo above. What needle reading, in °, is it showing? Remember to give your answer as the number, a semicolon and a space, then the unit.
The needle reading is 20; °
